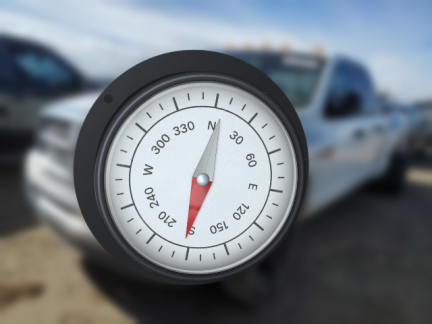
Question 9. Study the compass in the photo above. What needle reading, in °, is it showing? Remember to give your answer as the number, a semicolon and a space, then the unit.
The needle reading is 185; °
